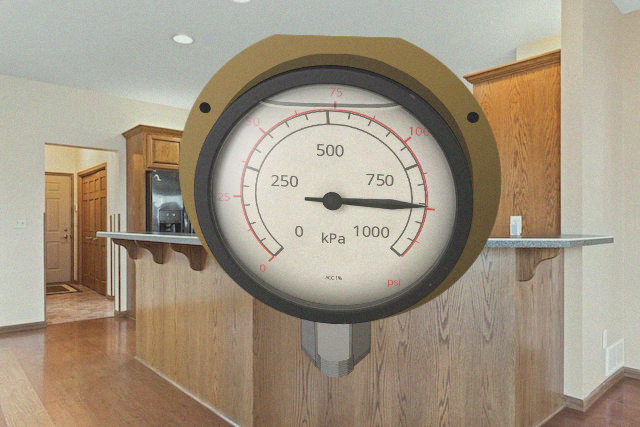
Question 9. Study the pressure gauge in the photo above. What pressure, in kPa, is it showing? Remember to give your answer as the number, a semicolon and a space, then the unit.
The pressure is 850; kPa
